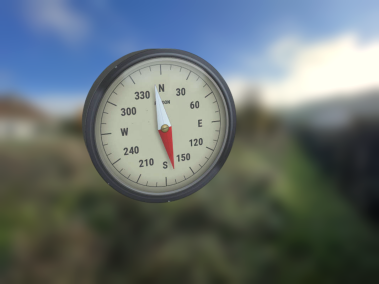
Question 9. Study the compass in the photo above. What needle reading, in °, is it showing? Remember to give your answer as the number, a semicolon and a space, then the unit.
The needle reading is 170; °
